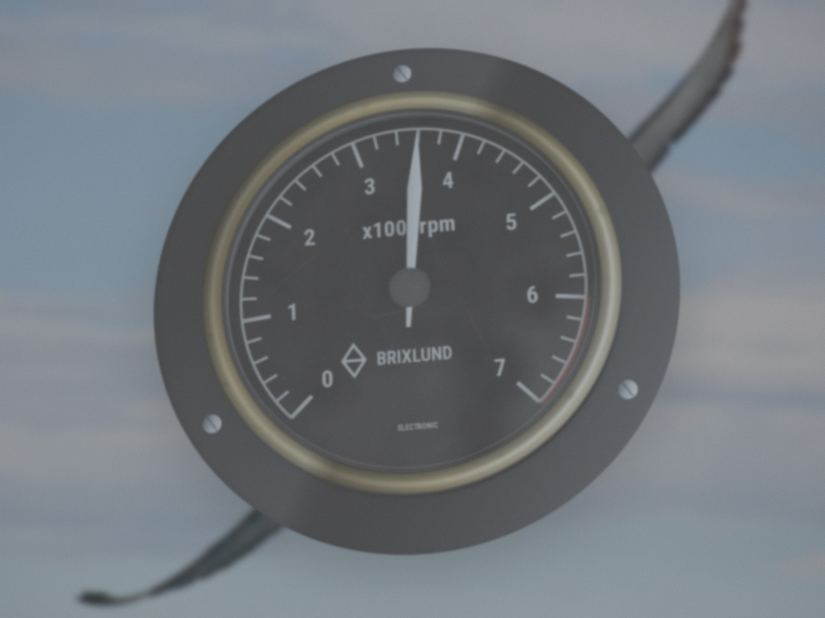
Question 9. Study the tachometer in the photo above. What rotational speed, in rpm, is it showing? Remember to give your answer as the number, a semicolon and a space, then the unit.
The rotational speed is 3600; rpm
